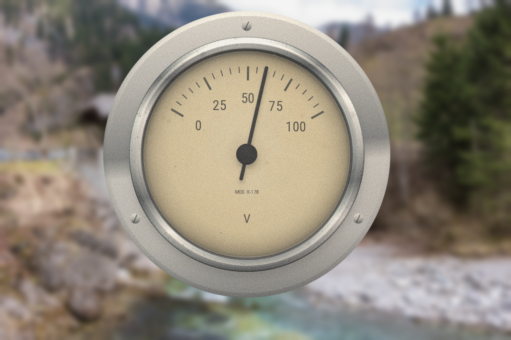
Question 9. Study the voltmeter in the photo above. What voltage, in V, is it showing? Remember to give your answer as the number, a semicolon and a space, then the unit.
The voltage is 60; V
